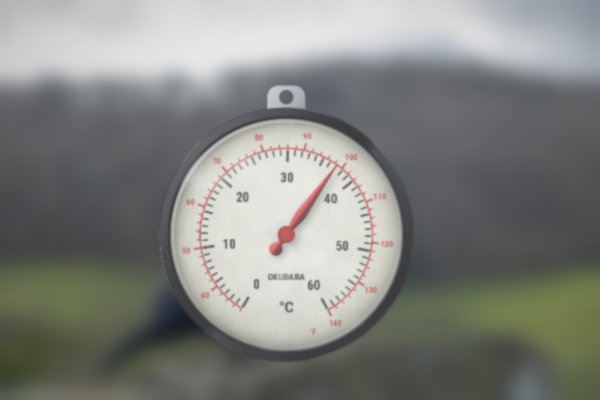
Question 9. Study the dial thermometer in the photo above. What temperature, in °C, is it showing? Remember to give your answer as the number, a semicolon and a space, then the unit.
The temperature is 37; °C
